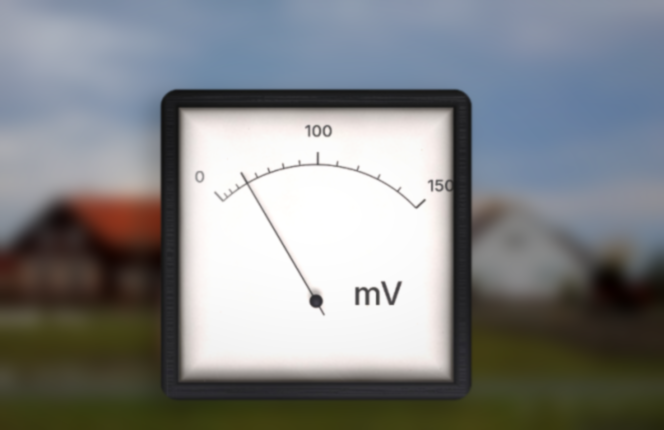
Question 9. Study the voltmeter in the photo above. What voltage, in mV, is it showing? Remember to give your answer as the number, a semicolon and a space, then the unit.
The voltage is 50; mV
